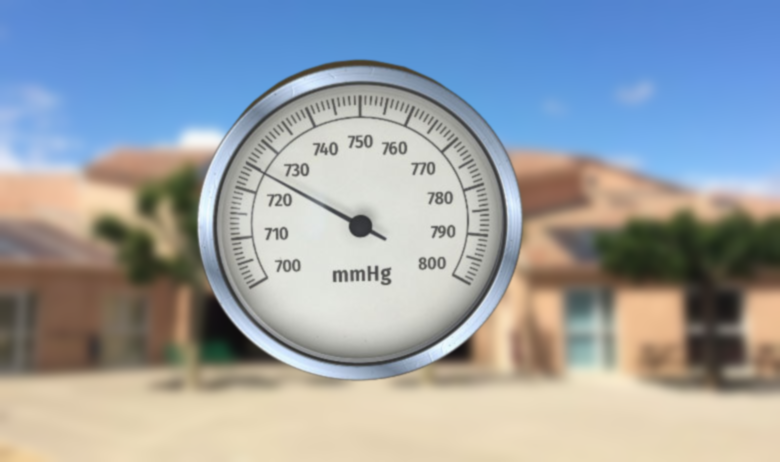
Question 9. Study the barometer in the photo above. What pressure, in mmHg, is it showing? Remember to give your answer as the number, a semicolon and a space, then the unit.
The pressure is 725; mmHg
